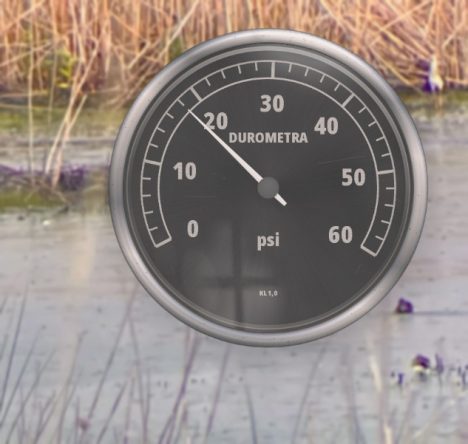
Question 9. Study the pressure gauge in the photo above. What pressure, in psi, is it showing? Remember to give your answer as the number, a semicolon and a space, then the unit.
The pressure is 18; psi
